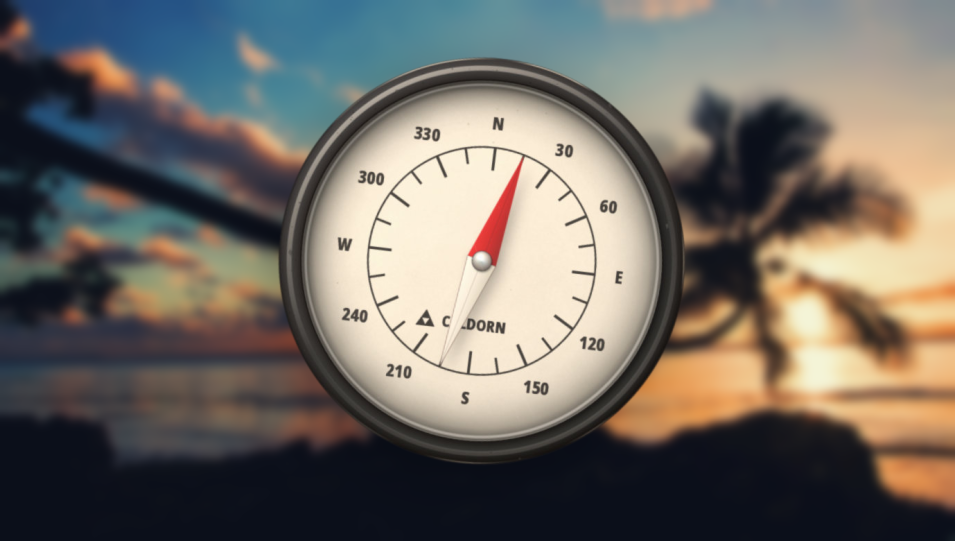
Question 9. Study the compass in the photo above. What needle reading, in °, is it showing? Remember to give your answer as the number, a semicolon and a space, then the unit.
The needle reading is 15; °
